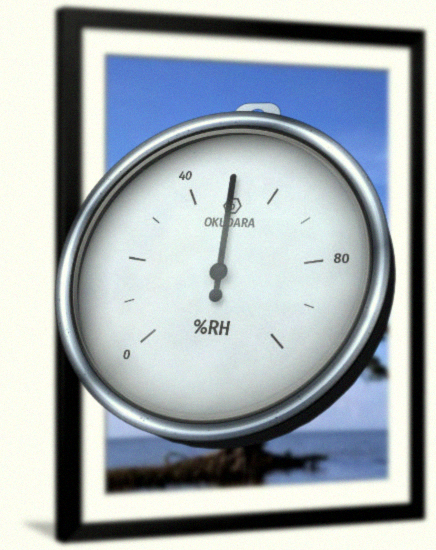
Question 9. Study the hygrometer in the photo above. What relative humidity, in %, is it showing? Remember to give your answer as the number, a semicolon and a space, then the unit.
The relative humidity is 50; %
